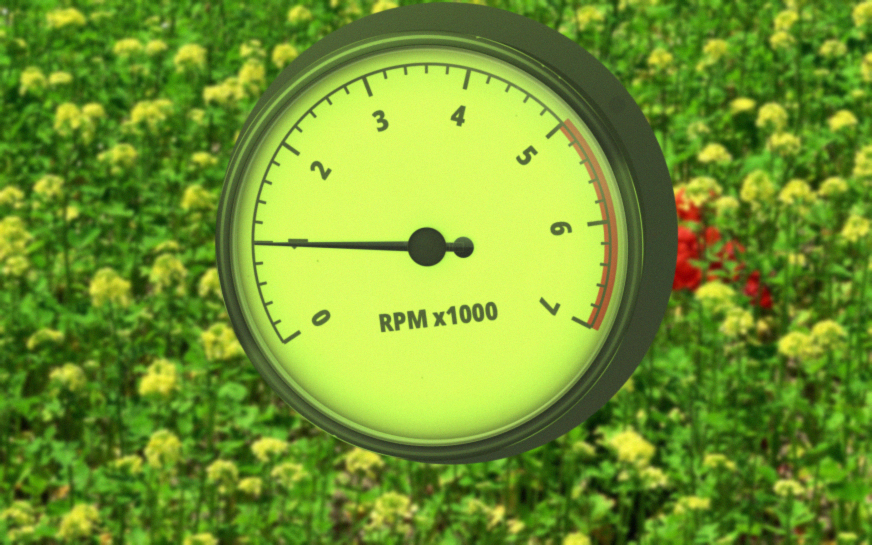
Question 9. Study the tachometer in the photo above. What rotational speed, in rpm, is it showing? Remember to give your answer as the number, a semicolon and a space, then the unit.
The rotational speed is 1000; rpm
